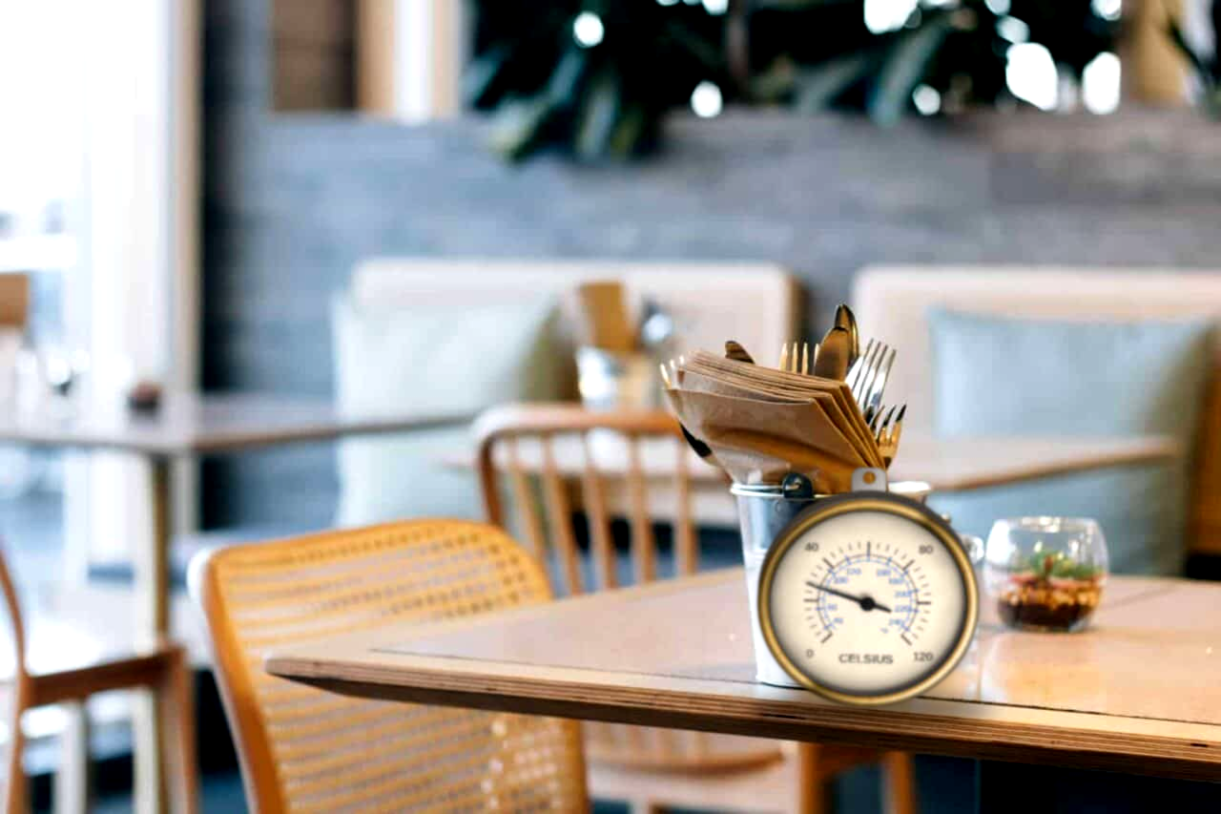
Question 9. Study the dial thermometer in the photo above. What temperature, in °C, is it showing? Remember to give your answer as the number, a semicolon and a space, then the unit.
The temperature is 28; °C
